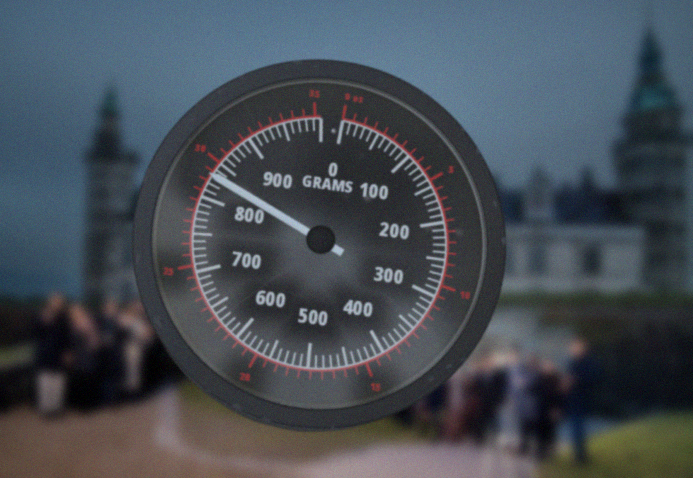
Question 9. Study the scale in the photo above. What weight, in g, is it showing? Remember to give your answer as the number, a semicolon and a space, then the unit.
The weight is 830; g
